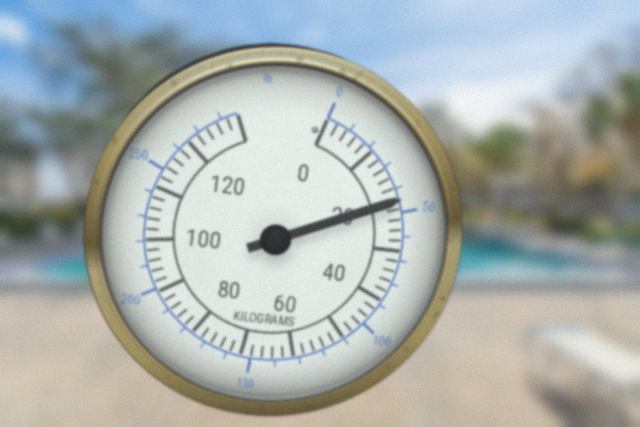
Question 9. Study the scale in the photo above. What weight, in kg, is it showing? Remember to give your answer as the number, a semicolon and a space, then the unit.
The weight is 20; kg
